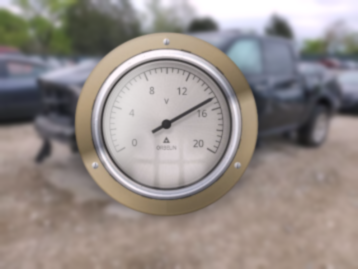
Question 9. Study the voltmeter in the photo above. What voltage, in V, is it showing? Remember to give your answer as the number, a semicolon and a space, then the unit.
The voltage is 15; V
